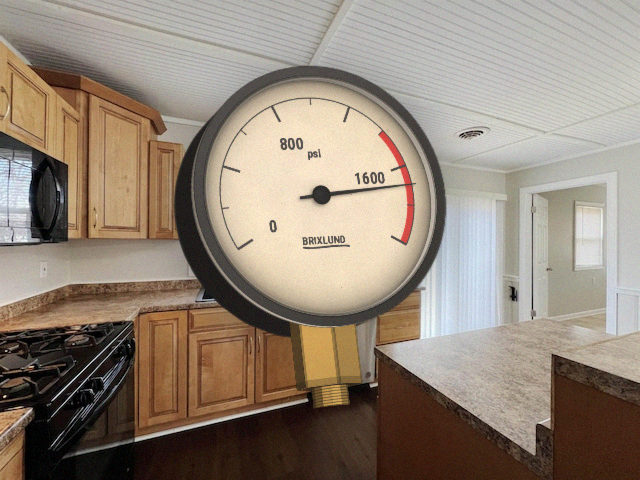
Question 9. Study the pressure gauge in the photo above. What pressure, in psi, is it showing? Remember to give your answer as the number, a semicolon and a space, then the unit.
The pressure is 1700; psi
